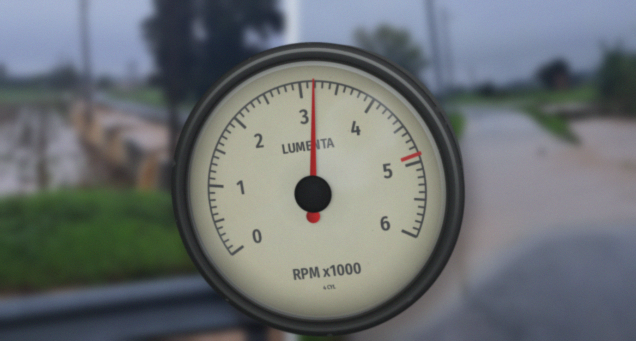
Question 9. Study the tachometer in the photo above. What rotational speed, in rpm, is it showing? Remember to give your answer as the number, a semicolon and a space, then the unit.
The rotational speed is 3200; rpm
